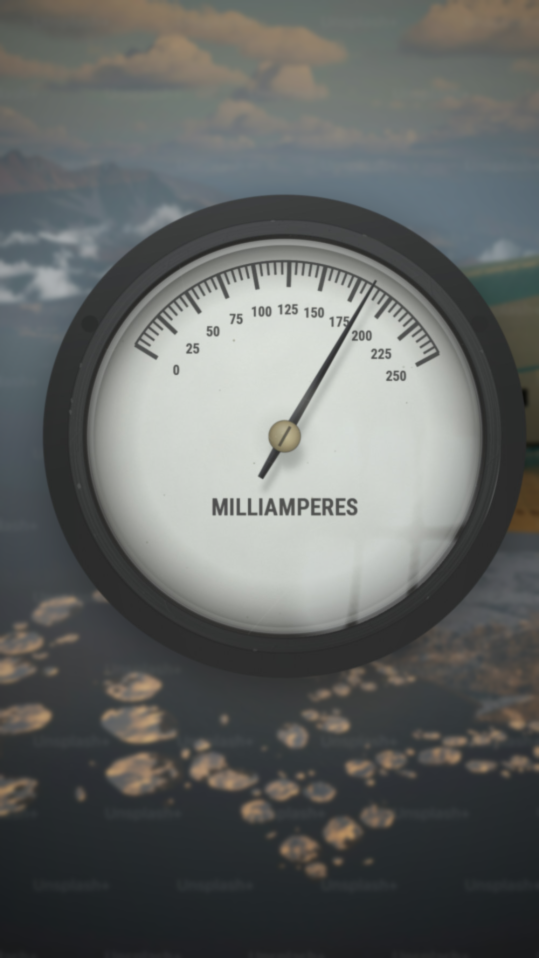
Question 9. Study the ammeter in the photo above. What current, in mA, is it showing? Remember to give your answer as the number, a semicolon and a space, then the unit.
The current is 185; mA
